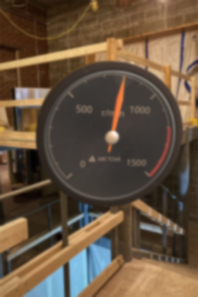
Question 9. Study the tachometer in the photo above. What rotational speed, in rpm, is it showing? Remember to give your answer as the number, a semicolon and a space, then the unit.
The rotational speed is 800; rpm
